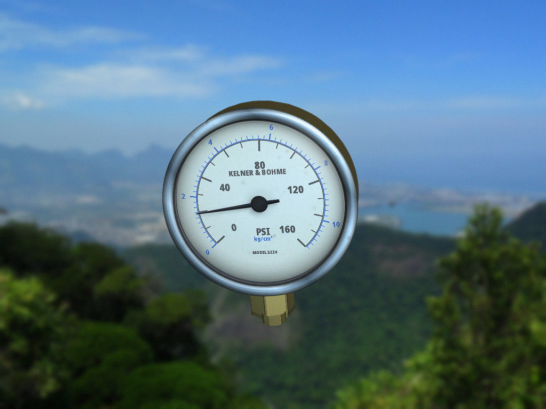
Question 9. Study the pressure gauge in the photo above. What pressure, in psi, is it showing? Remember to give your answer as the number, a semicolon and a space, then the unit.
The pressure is 20; psi
